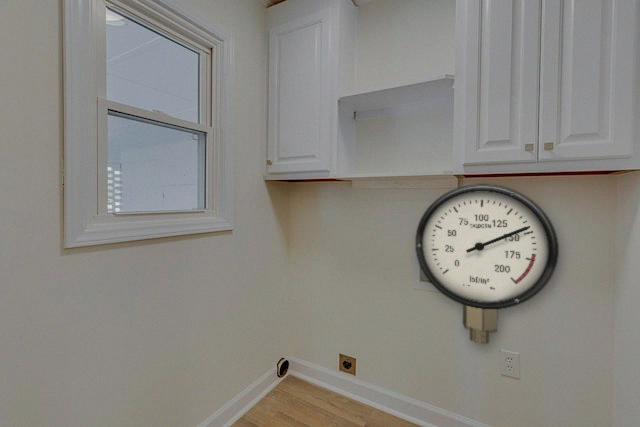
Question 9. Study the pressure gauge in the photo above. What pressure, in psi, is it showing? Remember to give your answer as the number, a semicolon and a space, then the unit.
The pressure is 145; psi
